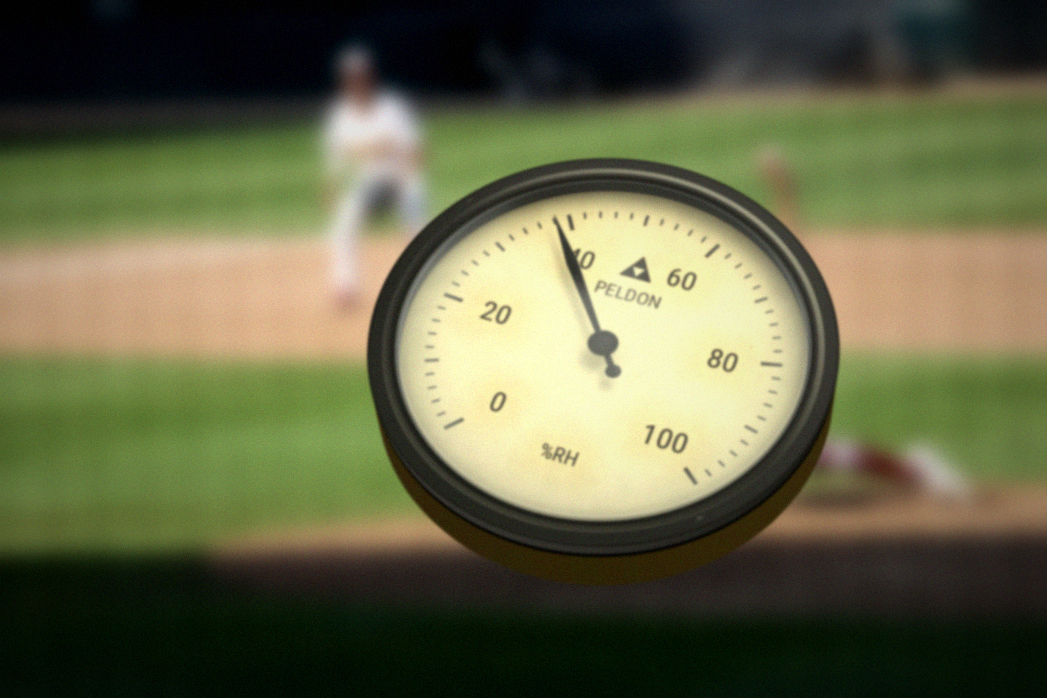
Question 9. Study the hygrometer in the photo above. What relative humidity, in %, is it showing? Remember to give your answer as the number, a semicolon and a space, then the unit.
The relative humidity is 38; %
